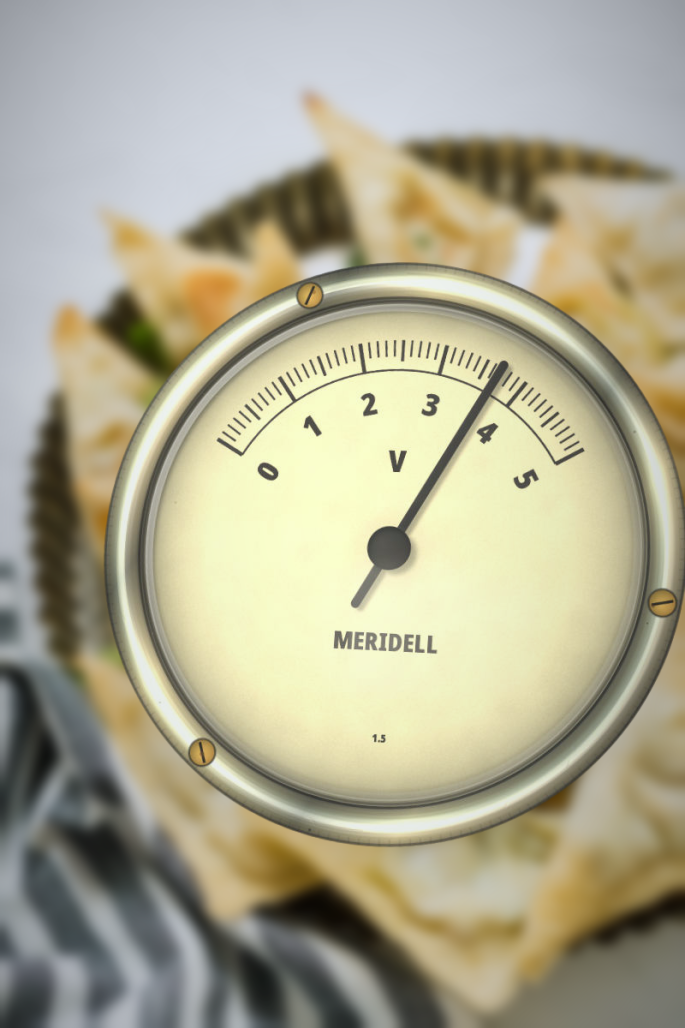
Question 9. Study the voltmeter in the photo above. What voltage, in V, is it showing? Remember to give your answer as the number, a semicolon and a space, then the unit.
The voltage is 3.7; V
